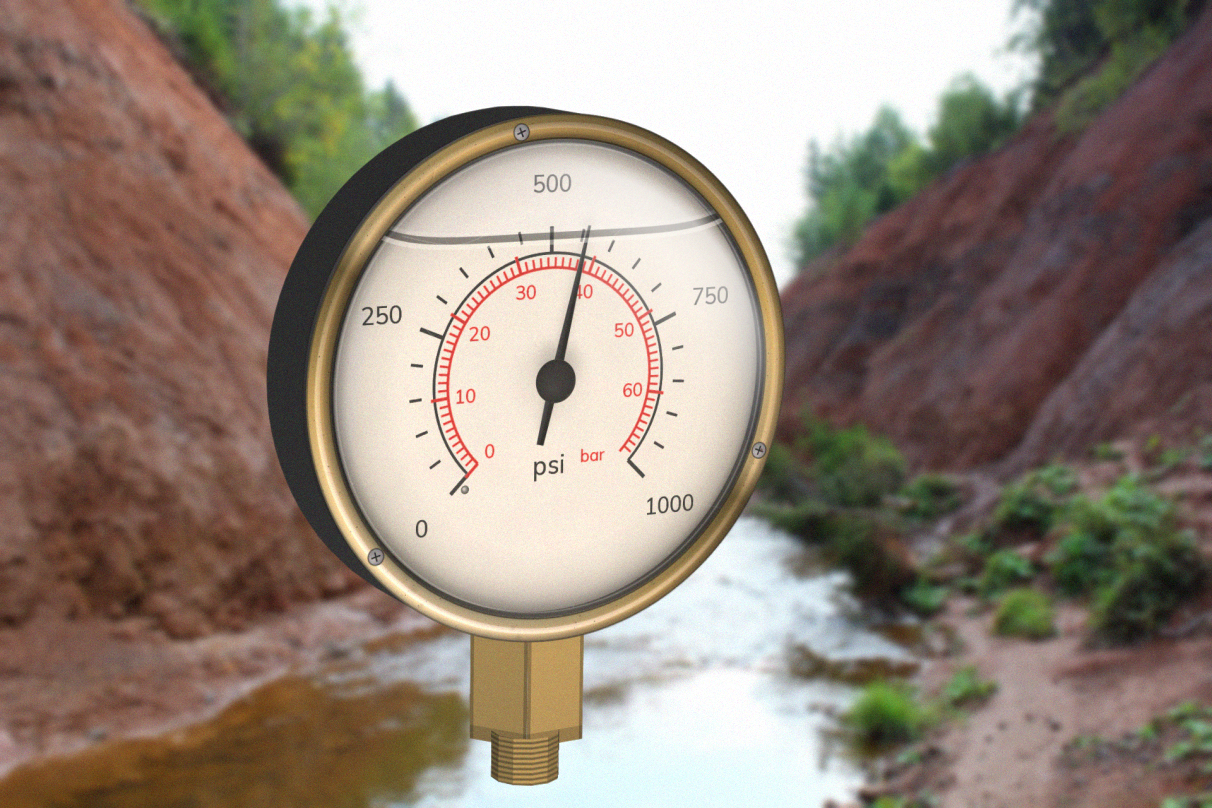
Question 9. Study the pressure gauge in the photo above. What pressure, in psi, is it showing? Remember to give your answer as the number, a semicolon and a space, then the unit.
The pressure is 550; psi
